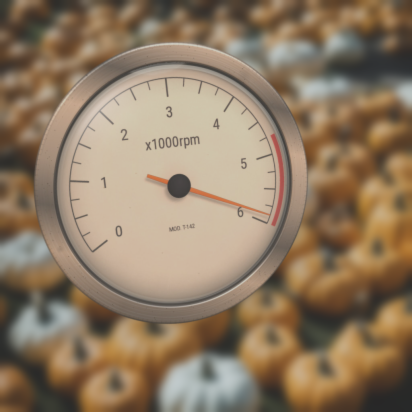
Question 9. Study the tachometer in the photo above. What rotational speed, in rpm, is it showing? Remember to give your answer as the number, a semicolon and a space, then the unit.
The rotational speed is 5875; rpm
